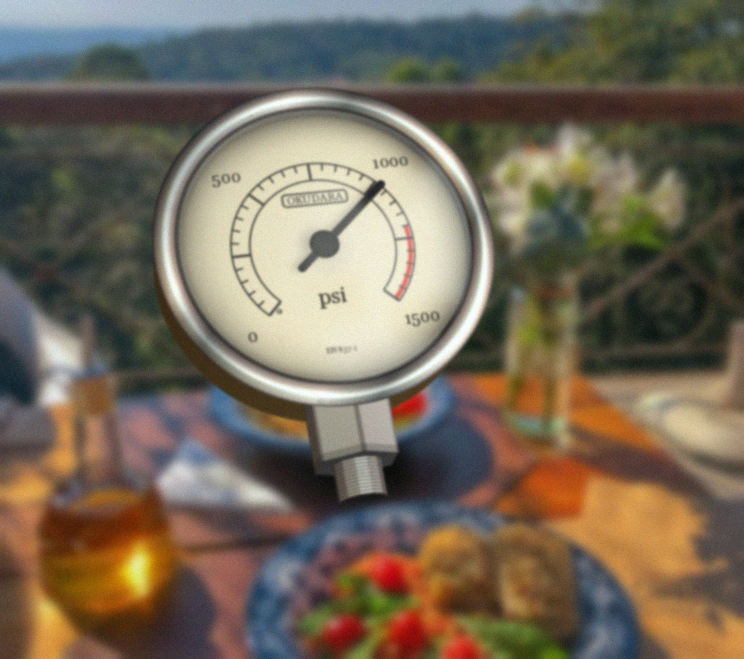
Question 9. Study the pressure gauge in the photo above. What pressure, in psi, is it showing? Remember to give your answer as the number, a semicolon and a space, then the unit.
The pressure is 1025; psi
